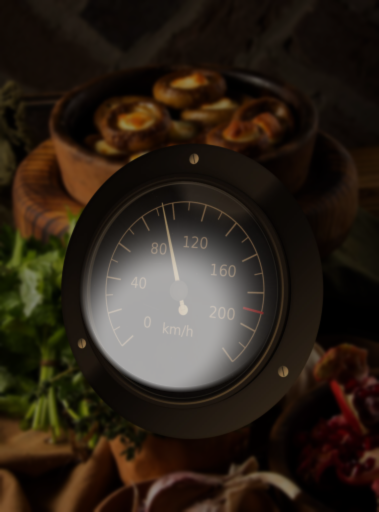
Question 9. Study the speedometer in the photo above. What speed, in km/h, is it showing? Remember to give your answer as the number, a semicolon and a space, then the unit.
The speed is 95; km/h
